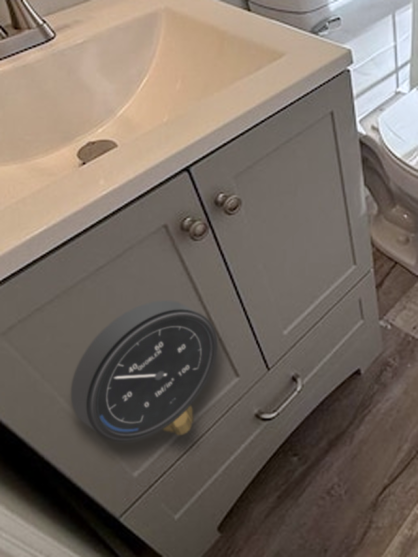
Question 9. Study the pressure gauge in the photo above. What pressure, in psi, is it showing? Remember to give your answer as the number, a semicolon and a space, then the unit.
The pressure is 35; psi
